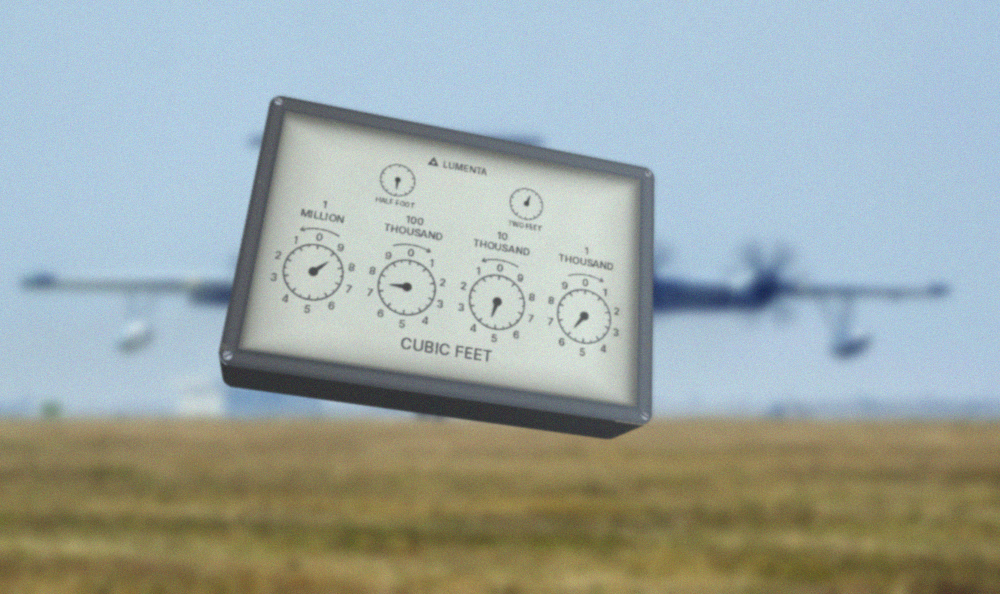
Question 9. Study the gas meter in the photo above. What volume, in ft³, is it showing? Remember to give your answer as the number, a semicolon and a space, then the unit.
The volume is 874600; ft³
